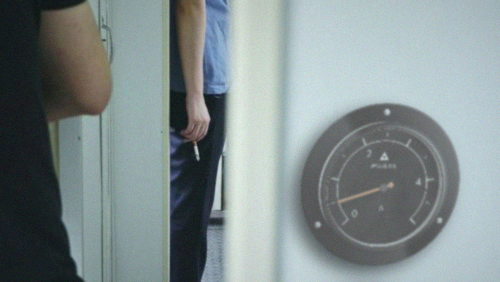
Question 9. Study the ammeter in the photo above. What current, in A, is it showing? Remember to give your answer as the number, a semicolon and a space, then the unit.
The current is 0.5; A
